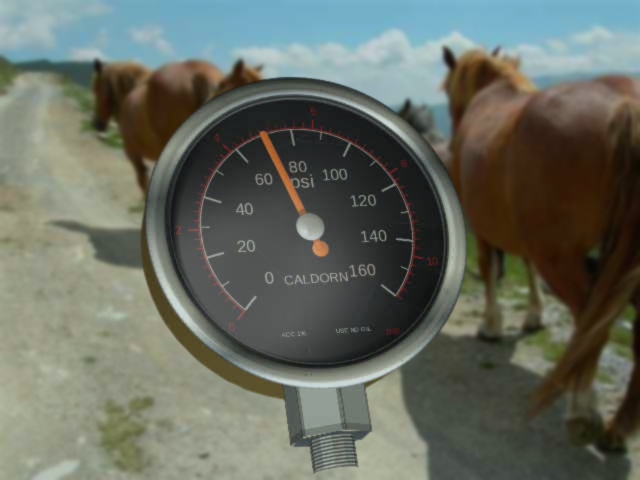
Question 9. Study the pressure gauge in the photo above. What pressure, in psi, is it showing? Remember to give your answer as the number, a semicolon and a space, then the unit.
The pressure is 70; psi
